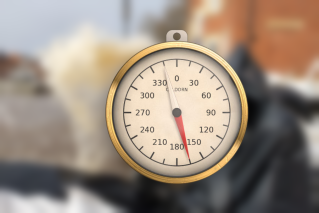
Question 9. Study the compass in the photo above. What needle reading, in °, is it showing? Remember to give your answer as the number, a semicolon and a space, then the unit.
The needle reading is 165; °
